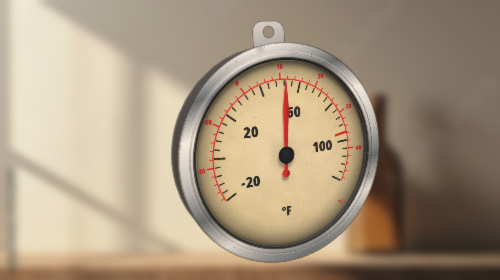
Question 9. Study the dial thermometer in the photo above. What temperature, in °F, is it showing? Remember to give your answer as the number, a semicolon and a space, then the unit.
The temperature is 52; °F
